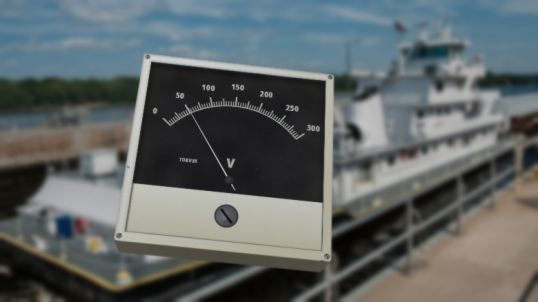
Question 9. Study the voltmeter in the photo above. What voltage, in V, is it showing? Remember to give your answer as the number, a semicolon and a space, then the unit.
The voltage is 50; V
